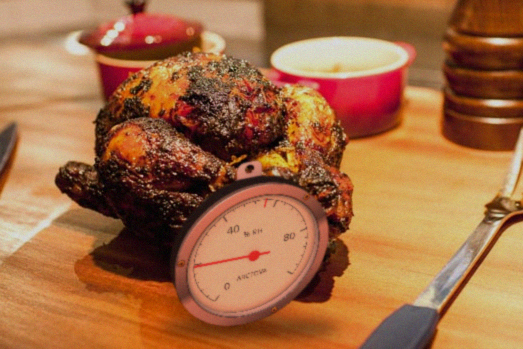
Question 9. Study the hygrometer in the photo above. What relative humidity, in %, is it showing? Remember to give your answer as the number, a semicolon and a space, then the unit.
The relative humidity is 20; %
